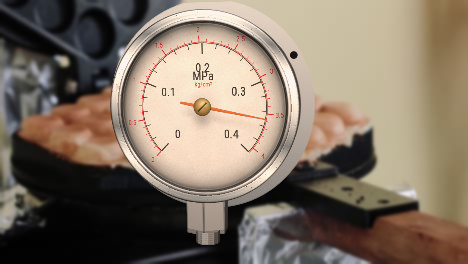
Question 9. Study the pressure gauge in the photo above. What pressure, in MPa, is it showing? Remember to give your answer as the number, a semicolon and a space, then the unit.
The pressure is 0.35; MPa
